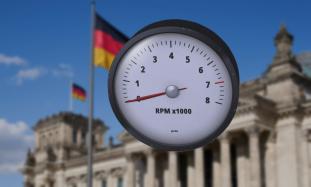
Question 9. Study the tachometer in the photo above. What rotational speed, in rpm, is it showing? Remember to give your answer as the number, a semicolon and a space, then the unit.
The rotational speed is 0; rpm
